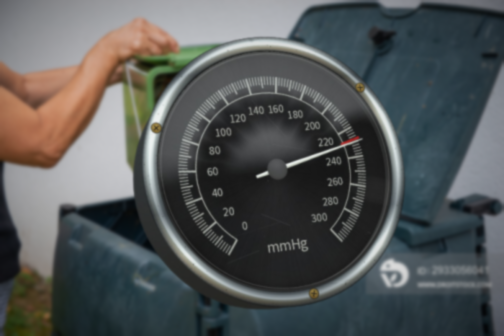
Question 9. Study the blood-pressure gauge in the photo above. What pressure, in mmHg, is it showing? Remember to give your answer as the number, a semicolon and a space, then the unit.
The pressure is 230; mmHg
